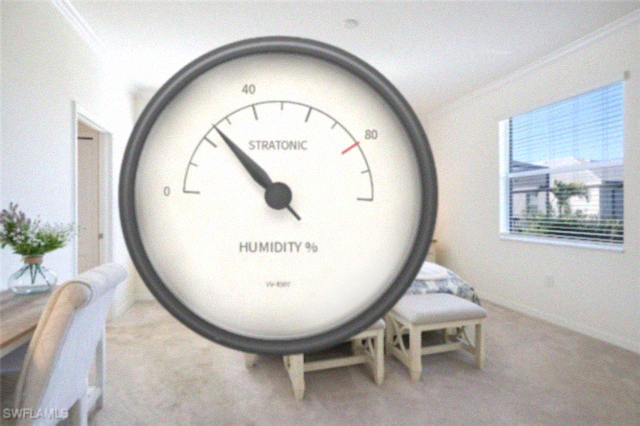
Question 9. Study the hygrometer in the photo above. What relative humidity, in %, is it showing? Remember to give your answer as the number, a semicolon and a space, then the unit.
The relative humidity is 25; %
